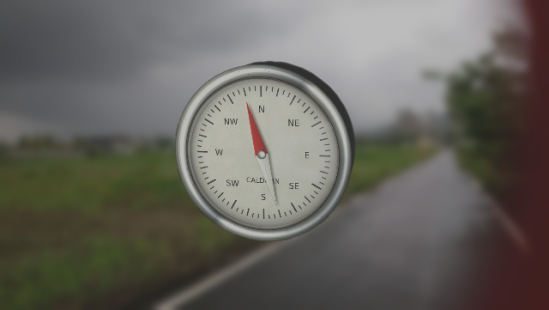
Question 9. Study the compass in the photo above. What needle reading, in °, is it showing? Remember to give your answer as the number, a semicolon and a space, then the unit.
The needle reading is 345; °
